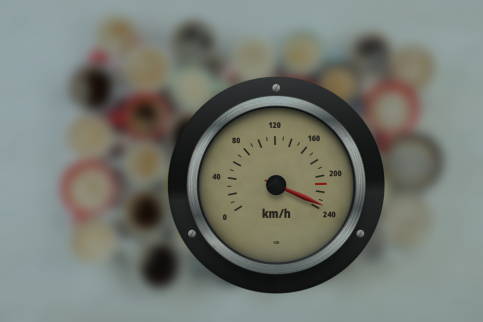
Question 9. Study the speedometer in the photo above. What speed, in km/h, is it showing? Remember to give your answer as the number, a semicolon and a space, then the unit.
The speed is 235; km/h
